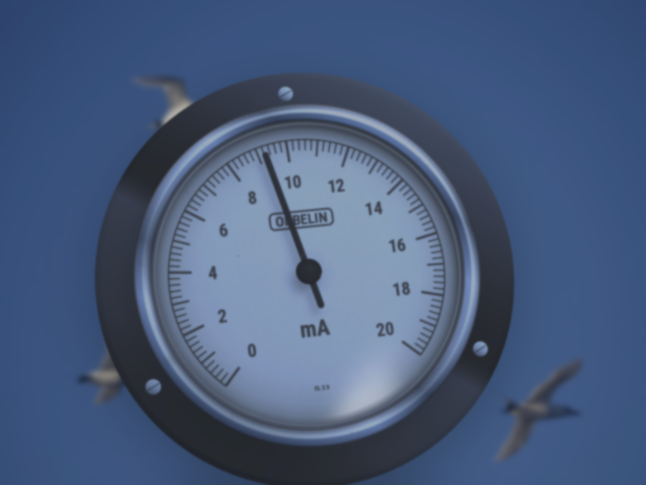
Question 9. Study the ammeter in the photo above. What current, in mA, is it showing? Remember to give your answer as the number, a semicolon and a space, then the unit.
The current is 9.2; mA
